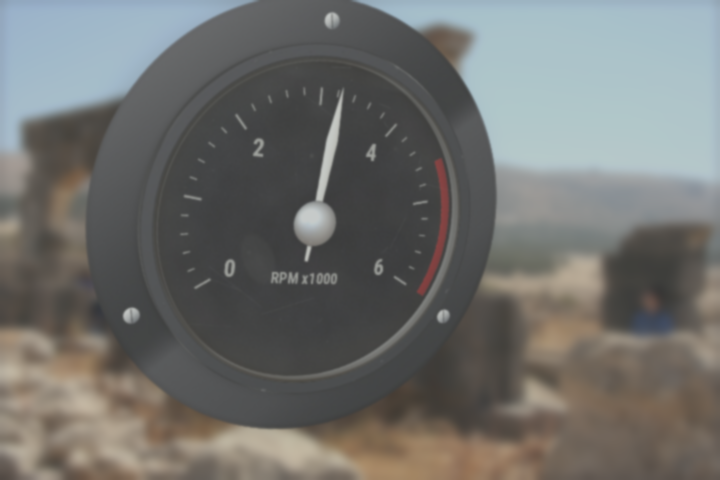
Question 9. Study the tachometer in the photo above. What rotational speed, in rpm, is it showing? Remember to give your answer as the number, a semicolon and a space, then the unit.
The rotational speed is 3200; rpm
